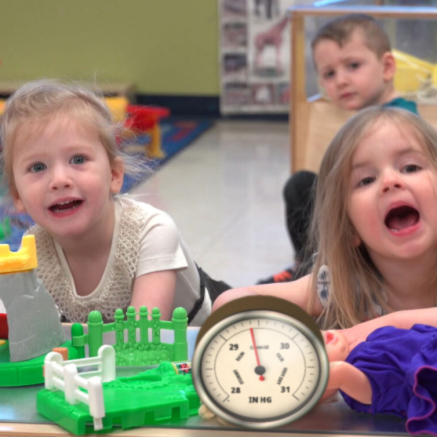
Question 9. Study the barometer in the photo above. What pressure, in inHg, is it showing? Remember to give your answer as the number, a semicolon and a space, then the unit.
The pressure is 29.4; inHg
